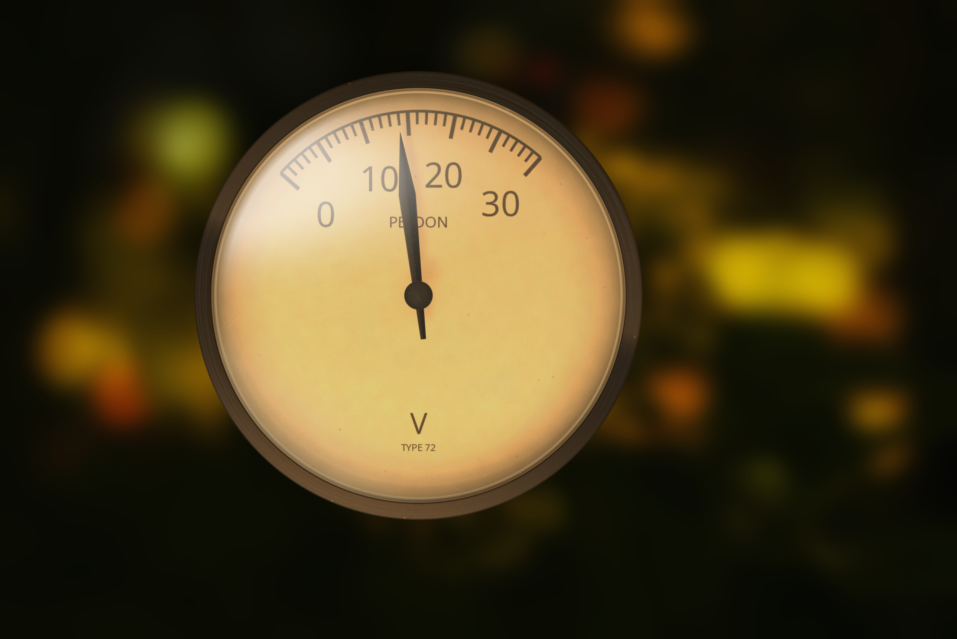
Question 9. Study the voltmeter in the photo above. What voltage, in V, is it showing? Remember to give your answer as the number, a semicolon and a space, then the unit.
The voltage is 14; V
